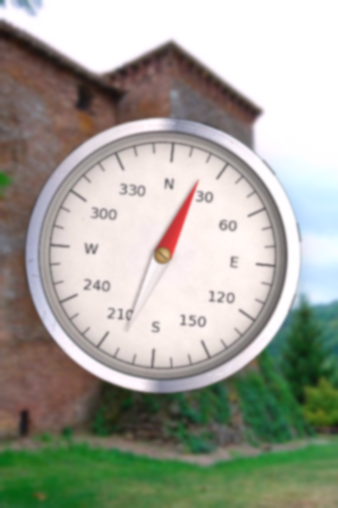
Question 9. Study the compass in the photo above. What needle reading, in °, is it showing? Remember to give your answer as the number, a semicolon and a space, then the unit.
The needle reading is 20; °
